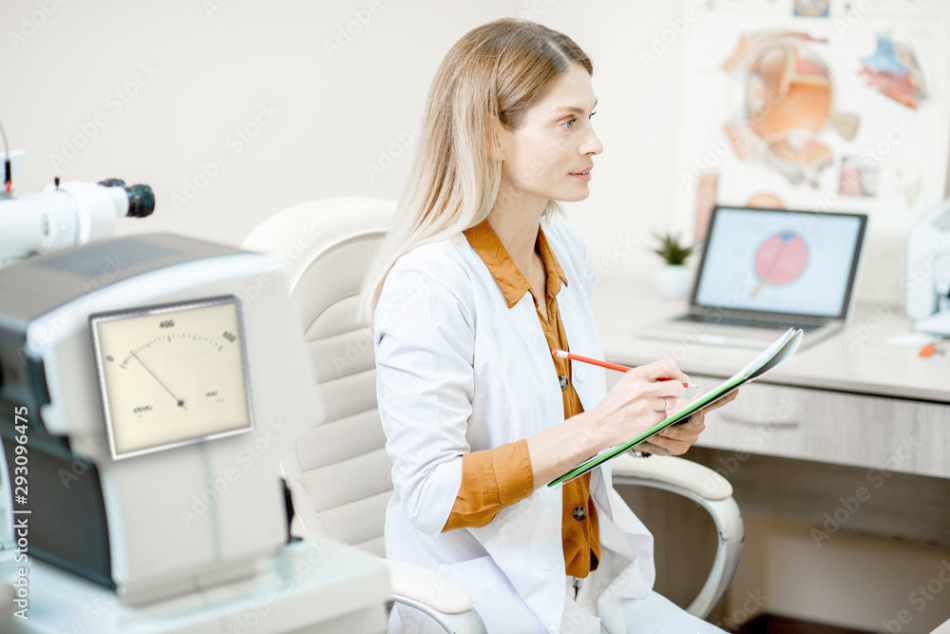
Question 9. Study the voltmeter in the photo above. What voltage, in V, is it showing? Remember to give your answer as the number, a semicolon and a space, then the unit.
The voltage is 200; V
